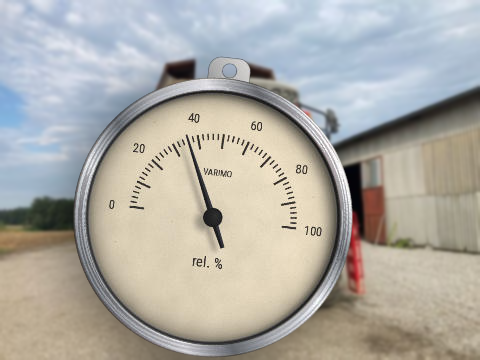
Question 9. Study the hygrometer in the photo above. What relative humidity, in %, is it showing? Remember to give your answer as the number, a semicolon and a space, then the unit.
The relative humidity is 36; %
